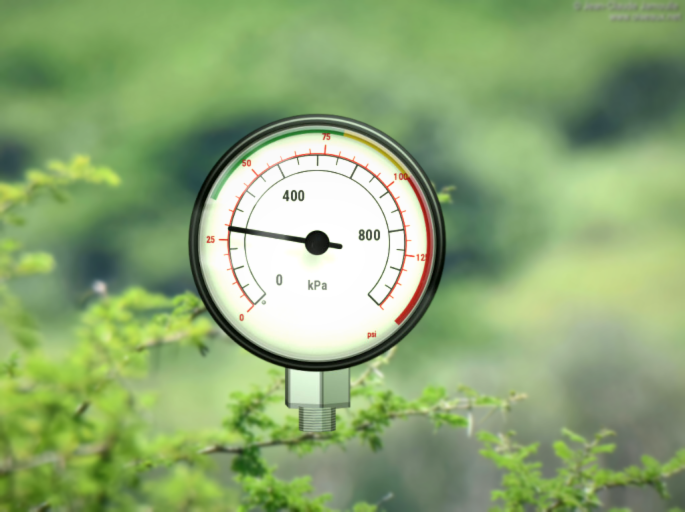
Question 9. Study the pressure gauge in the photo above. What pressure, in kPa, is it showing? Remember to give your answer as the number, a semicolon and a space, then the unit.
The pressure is 200; kPa
